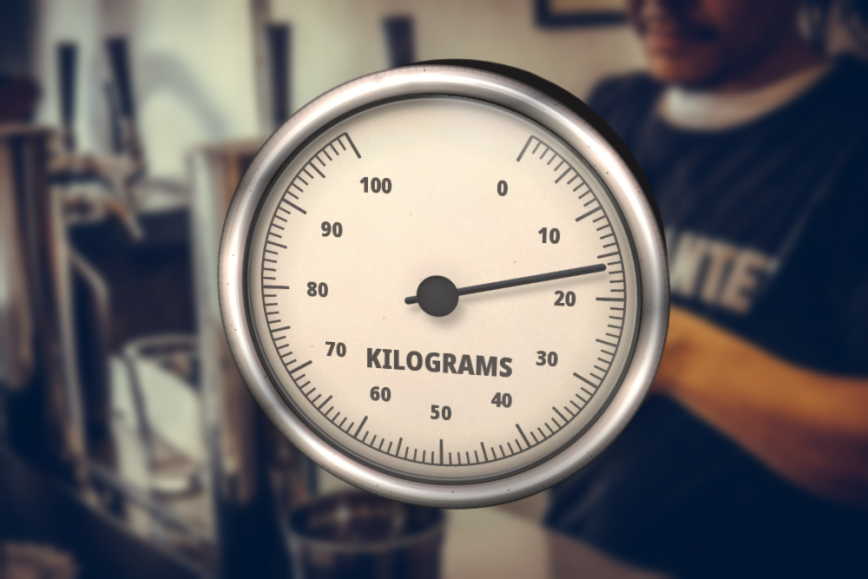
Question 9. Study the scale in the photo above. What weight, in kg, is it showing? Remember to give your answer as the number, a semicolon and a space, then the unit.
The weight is 16; kg
